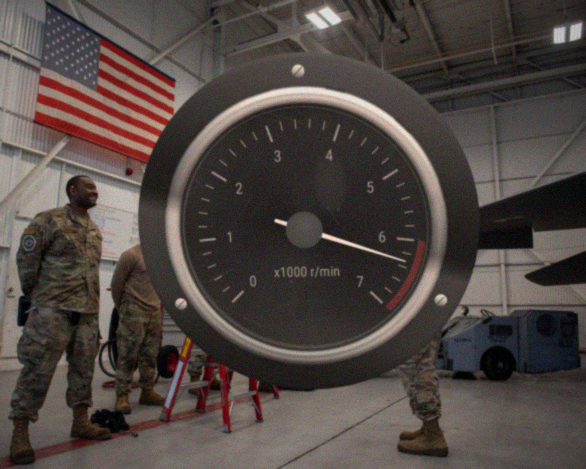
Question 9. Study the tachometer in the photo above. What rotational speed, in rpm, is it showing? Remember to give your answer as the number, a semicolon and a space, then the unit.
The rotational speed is 6300; rpm
